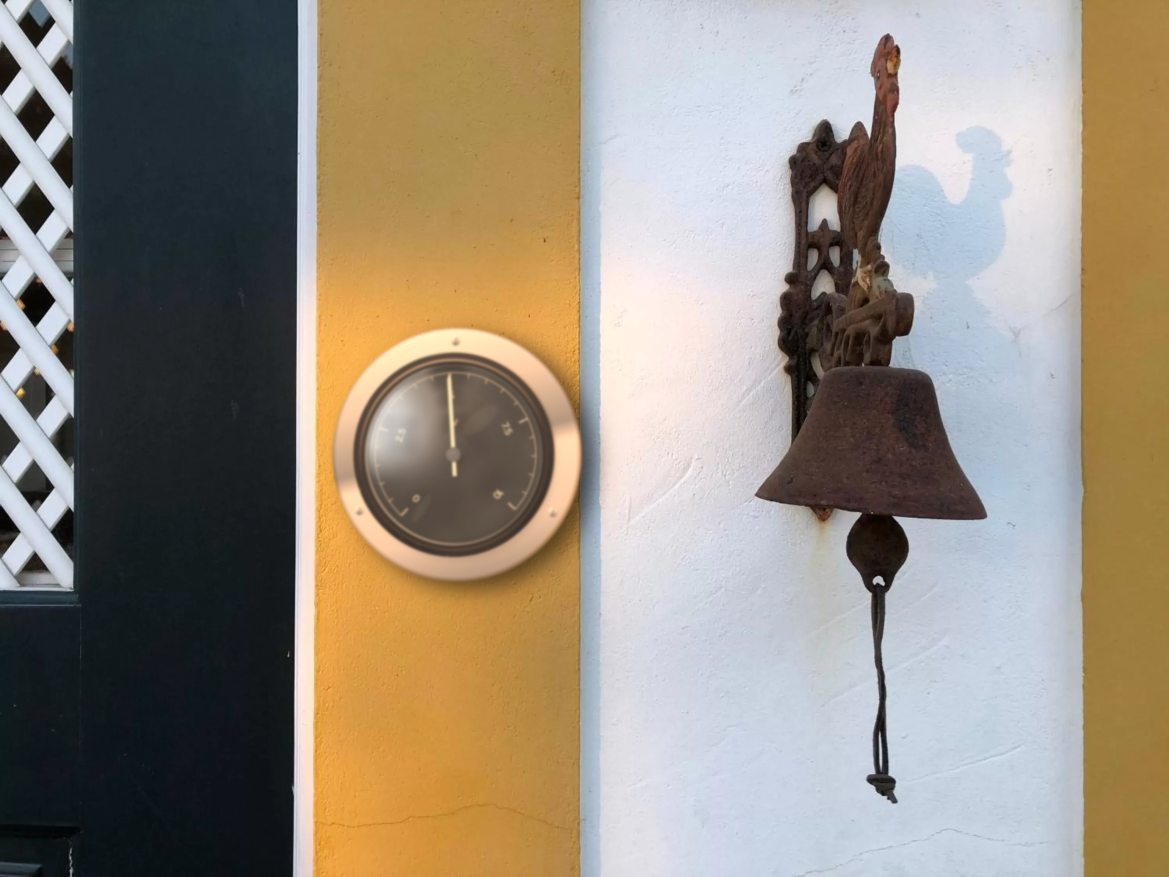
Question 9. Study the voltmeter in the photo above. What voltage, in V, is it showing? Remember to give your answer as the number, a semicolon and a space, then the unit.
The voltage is 5; V
